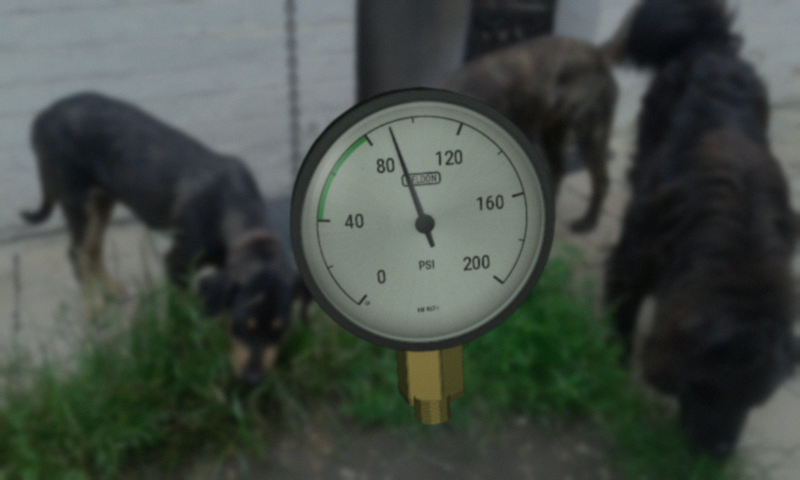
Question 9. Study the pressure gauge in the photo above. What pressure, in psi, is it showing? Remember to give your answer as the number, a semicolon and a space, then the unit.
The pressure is 90; psi
